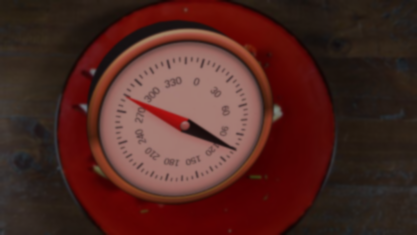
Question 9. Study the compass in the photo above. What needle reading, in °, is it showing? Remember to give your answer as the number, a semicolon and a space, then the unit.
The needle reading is 285; °
